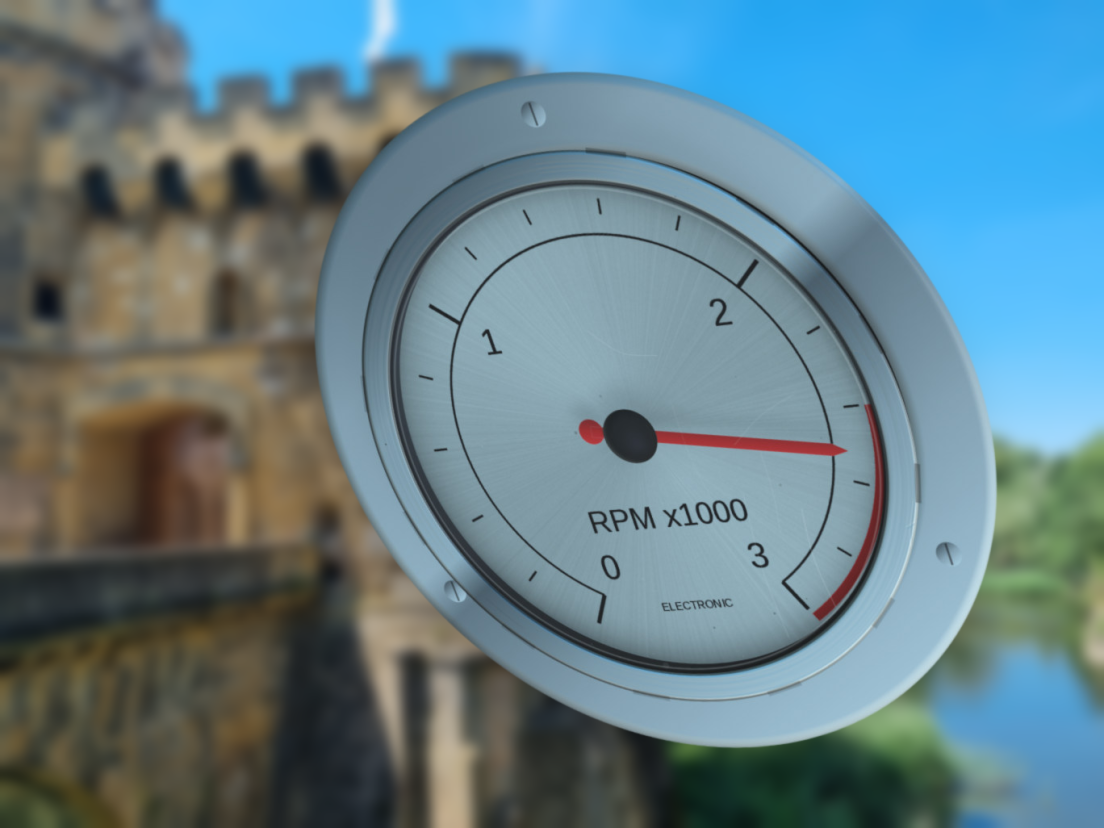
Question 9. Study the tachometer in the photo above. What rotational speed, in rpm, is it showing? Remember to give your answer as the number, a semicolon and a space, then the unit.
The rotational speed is 2500; rpm
